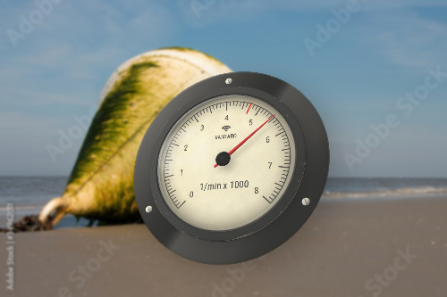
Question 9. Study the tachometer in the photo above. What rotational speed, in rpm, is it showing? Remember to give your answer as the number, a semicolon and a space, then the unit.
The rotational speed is 5500; rpm
